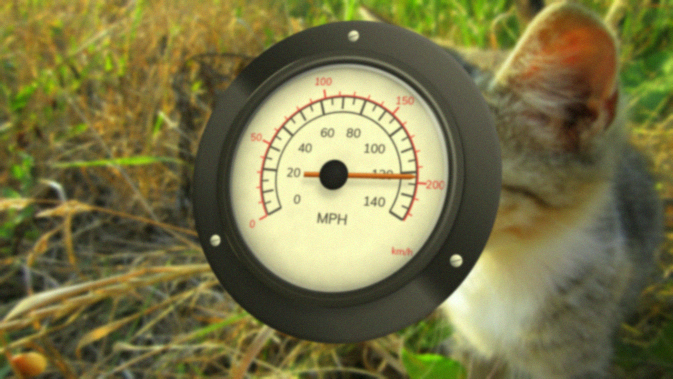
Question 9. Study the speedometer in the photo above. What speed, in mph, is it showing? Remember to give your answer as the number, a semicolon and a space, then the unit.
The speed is 122.5; mph
